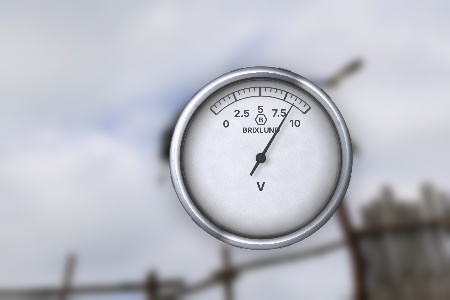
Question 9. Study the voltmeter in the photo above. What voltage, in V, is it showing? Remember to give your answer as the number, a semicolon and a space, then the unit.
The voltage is 8.5; V
